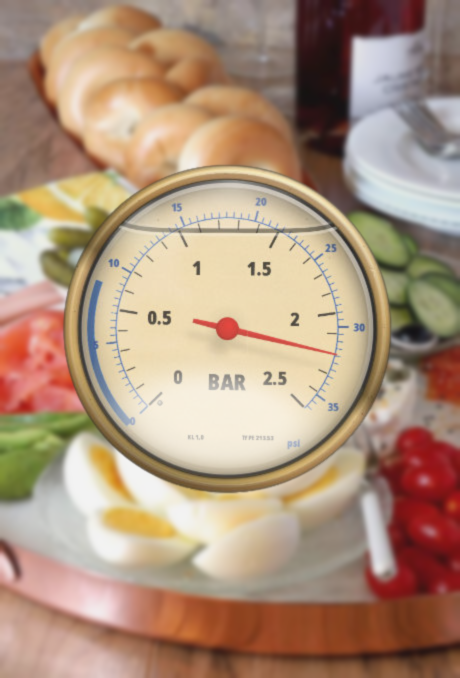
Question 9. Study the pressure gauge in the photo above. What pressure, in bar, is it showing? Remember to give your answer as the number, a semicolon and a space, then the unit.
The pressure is 2.2; bar
